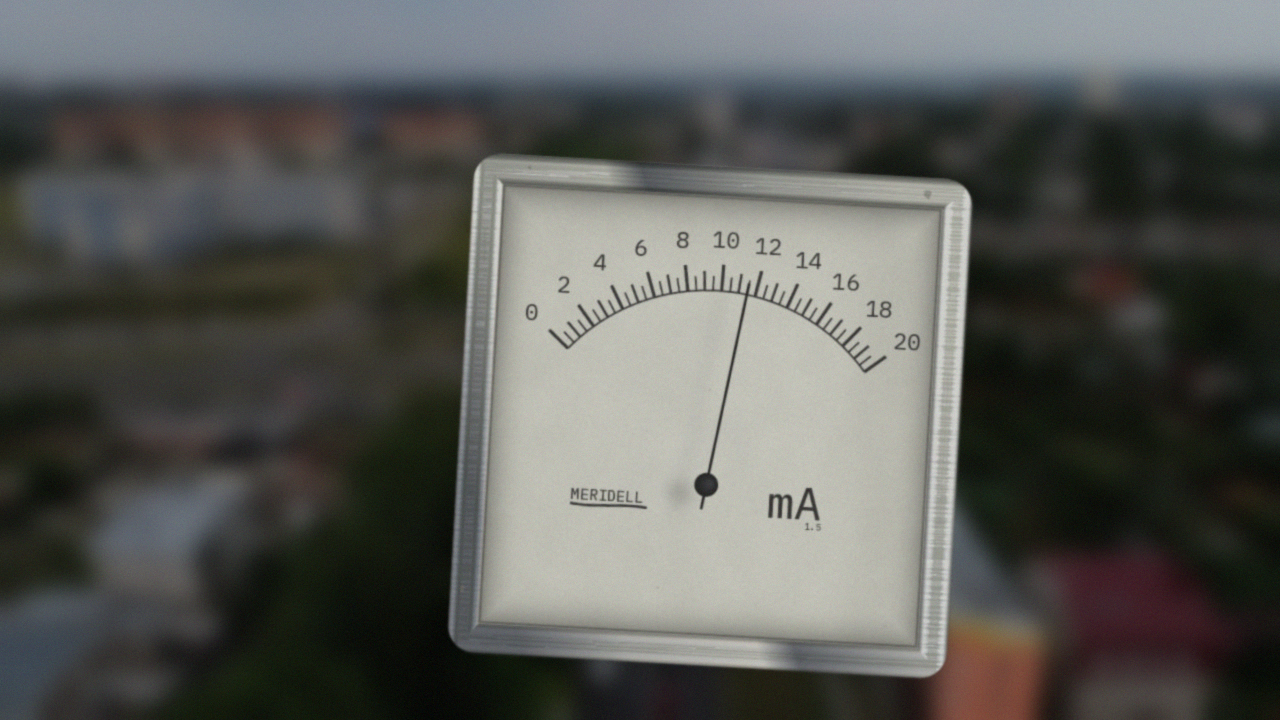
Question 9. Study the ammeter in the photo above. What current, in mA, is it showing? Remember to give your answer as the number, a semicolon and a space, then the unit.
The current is 11.5; mA
